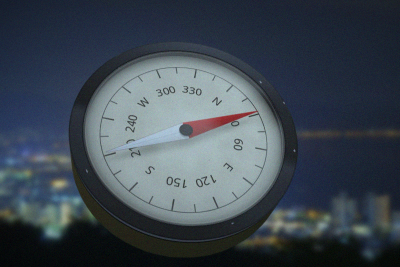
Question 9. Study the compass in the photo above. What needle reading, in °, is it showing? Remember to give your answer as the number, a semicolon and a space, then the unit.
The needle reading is 30; °
